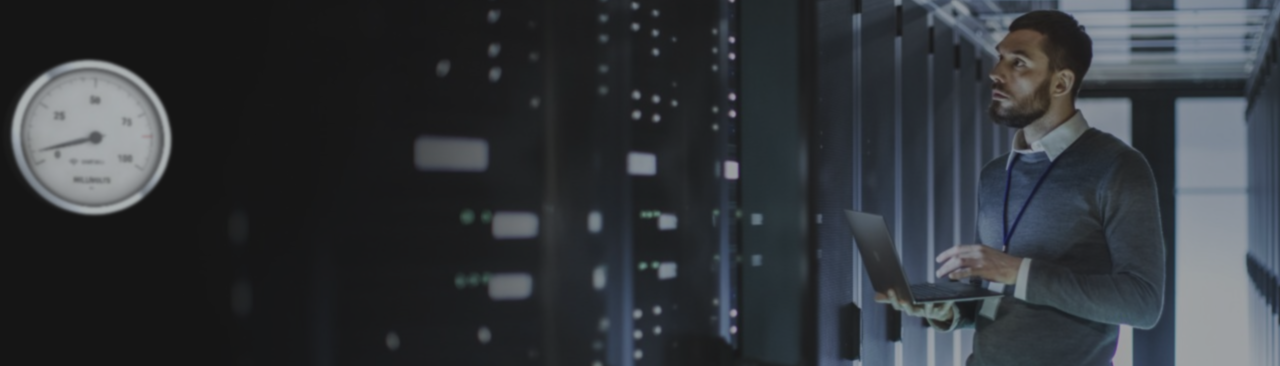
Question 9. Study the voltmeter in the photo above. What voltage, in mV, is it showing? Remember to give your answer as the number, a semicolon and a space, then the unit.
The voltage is 5; mV
